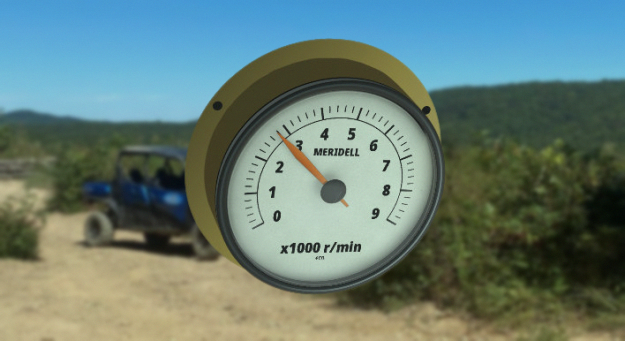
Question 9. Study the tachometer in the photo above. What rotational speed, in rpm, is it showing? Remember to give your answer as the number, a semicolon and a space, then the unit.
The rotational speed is 2800; rpm
